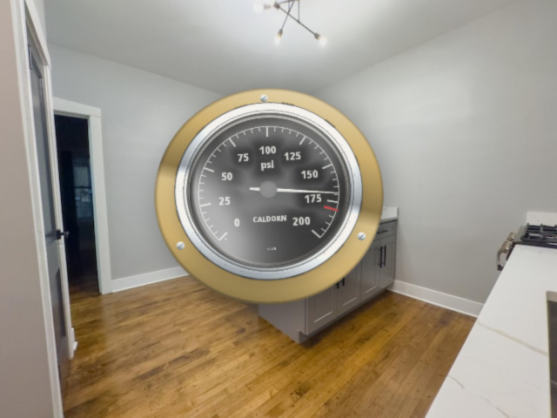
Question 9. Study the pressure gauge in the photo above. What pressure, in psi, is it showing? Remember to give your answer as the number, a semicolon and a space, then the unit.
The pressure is 170; psi
